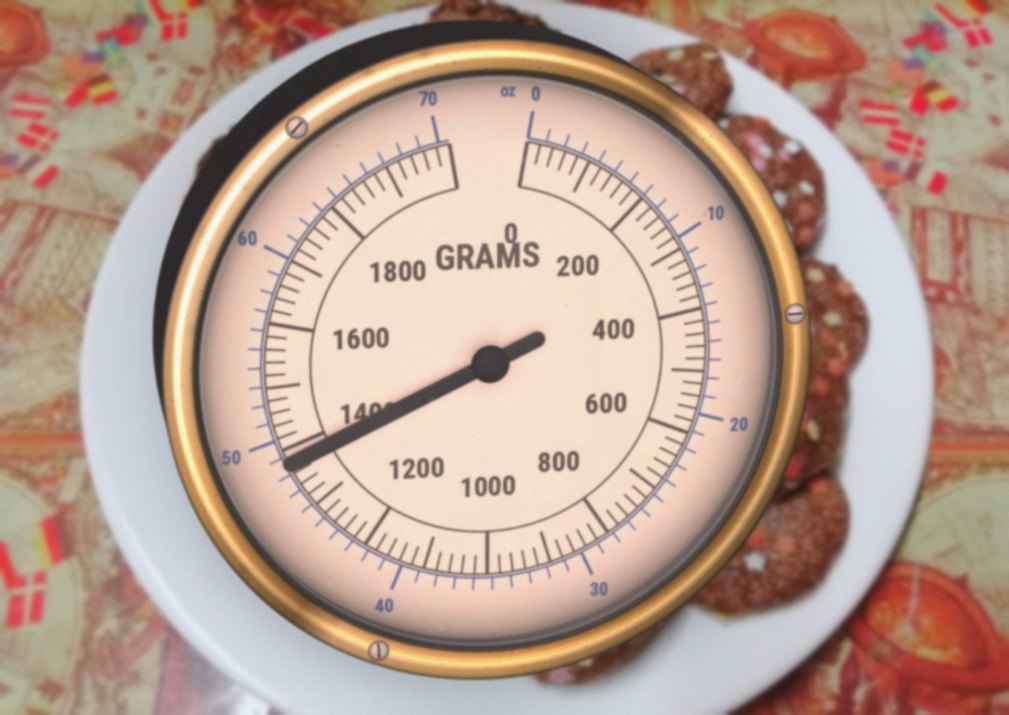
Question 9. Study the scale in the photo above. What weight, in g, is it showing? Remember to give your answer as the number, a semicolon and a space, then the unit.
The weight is 1380; g
